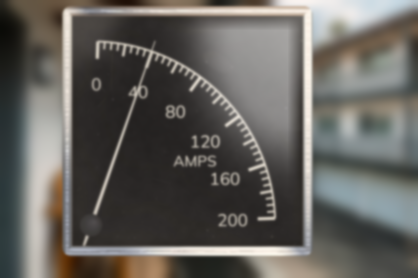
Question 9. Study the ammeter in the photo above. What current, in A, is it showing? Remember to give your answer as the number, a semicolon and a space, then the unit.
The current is 40; A
